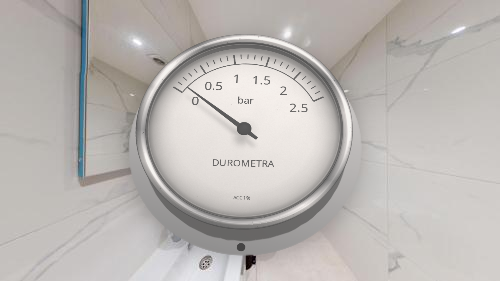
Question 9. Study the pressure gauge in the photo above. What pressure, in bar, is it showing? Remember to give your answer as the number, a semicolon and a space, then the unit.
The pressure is 0.1; bar
